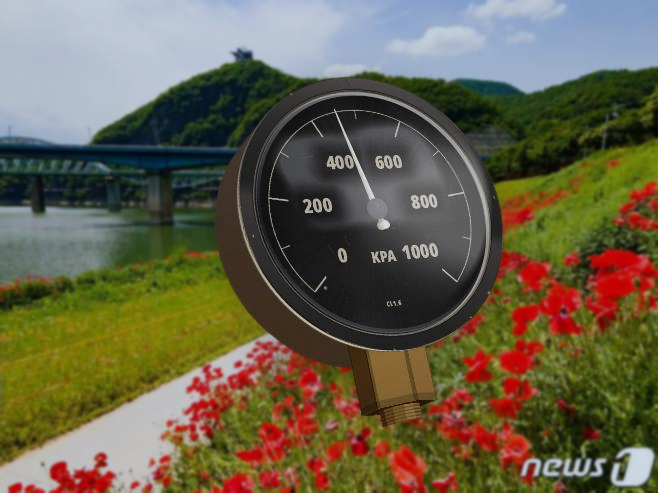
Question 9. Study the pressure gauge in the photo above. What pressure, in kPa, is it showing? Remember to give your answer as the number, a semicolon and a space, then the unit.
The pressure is 450; kPa
